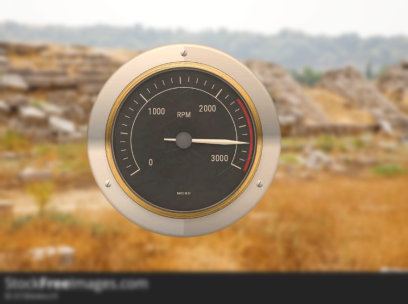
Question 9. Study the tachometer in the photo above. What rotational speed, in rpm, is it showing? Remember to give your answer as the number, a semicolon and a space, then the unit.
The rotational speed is 2700; rpm
